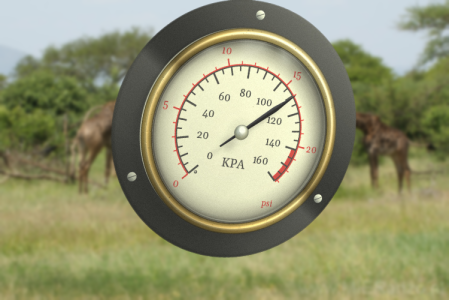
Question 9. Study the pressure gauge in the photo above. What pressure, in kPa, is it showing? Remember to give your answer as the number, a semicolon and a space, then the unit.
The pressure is 110; kPa
